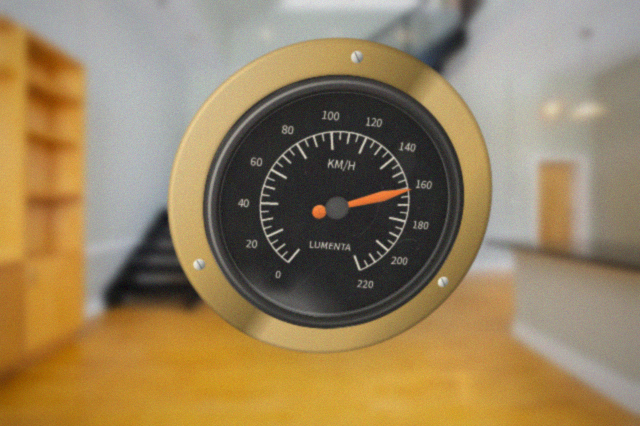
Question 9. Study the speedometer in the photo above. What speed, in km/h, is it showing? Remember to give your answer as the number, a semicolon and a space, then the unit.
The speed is 160; km/h
